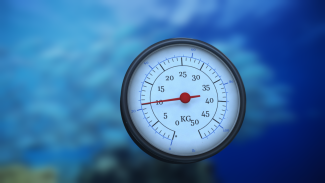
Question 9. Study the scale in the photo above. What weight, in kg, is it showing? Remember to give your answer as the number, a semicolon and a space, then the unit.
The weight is 10; kg
